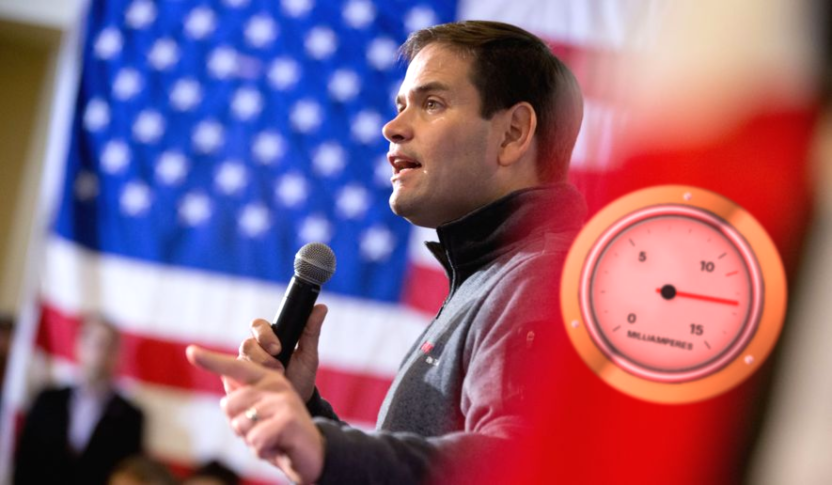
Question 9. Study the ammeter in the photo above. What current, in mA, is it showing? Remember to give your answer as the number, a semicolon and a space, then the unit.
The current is 12.5; mA
